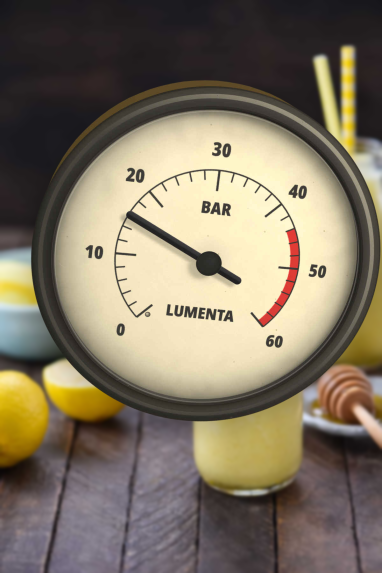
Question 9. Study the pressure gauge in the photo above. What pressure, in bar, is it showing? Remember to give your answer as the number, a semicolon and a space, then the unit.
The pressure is 16; bar
